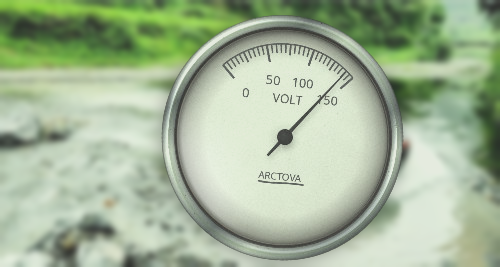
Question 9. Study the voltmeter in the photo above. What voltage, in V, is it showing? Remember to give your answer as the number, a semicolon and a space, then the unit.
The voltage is 140; V
